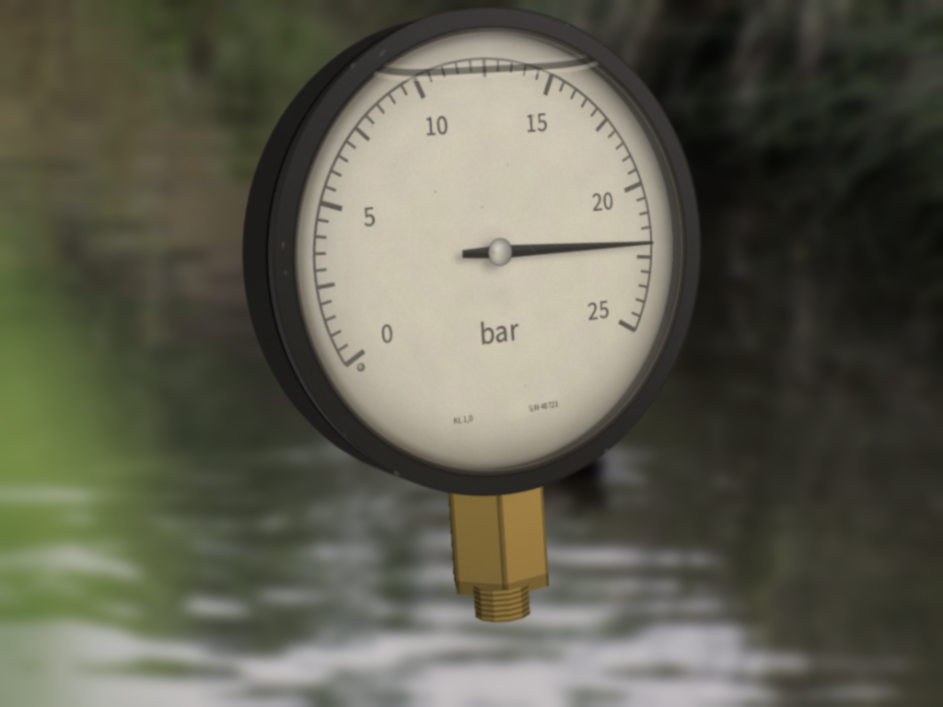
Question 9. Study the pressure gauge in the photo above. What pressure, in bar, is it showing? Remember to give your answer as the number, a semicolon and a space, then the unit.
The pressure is 22; bar
